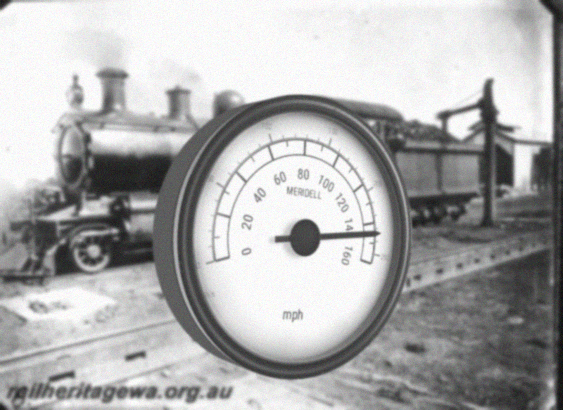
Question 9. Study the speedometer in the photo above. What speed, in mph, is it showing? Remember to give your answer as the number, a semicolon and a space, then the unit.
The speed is 145; mph
